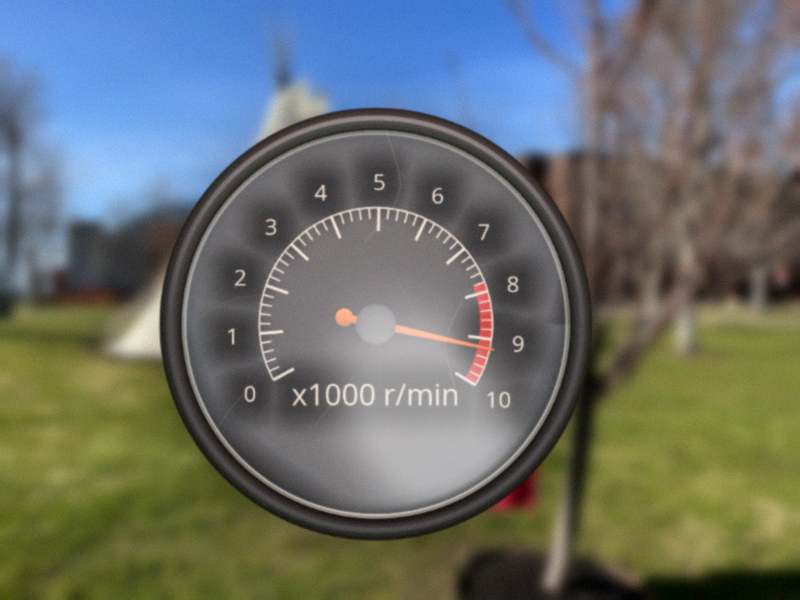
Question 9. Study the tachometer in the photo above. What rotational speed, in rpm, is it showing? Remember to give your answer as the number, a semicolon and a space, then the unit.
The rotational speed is 9200; rpm
